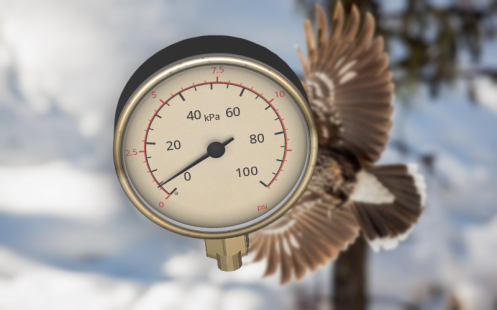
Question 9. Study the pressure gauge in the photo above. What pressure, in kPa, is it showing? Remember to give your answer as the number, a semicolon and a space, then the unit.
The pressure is 5; kPa
